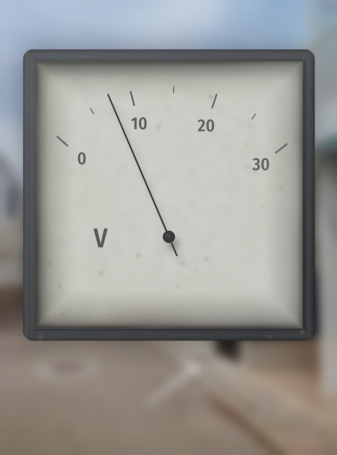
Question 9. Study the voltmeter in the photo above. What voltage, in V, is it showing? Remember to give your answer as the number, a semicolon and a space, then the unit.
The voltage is 7.5; V
